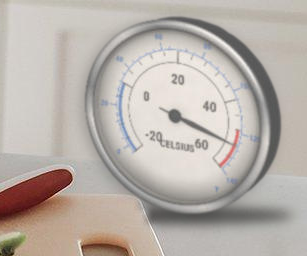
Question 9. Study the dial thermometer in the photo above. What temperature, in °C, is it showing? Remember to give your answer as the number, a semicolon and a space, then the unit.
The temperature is 52; °C
